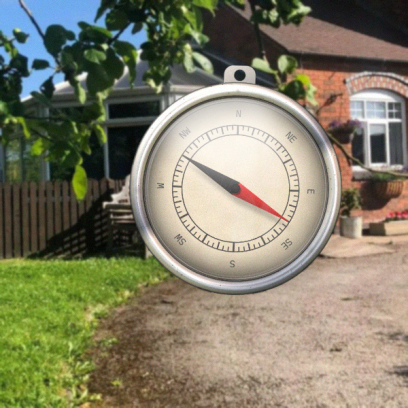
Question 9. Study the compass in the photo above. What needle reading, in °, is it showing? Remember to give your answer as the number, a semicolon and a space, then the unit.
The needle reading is 120; °
